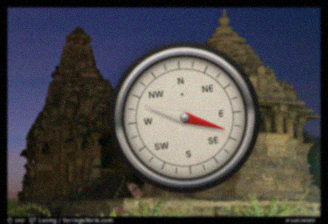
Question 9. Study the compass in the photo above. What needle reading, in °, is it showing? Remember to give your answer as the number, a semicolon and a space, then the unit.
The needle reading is 112.5; °
